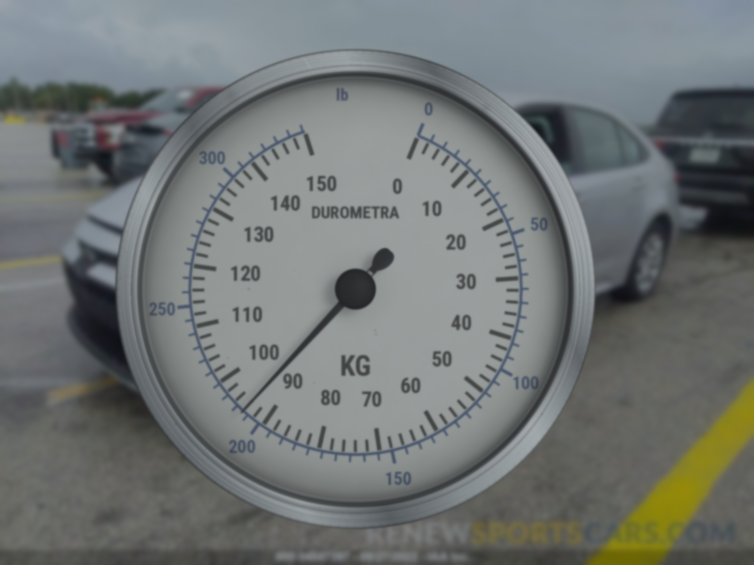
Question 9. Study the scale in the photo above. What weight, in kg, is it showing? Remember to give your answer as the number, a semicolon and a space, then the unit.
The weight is 94; kg
